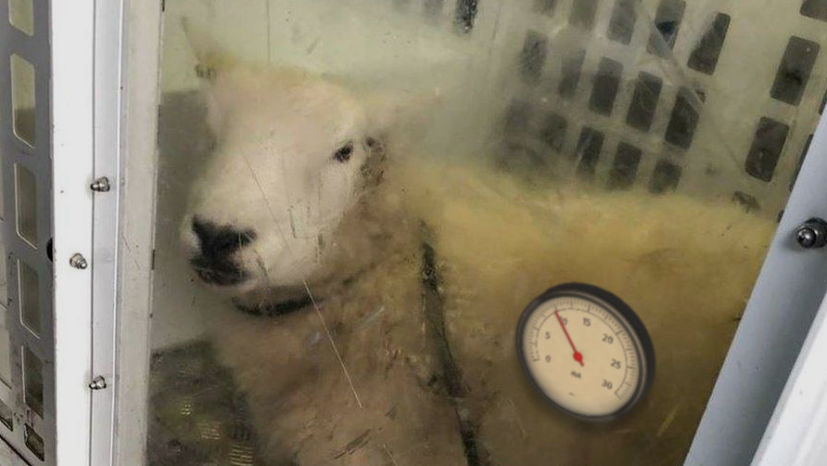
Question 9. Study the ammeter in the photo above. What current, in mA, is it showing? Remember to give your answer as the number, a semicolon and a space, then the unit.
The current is 10; mA
